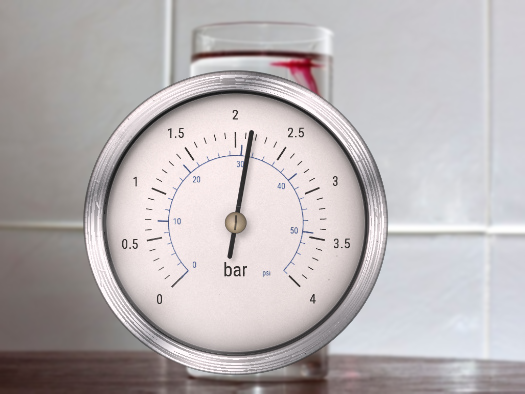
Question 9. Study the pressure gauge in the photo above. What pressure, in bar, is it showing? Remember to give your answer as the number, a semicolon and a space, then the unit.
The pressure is 2.15; bar
